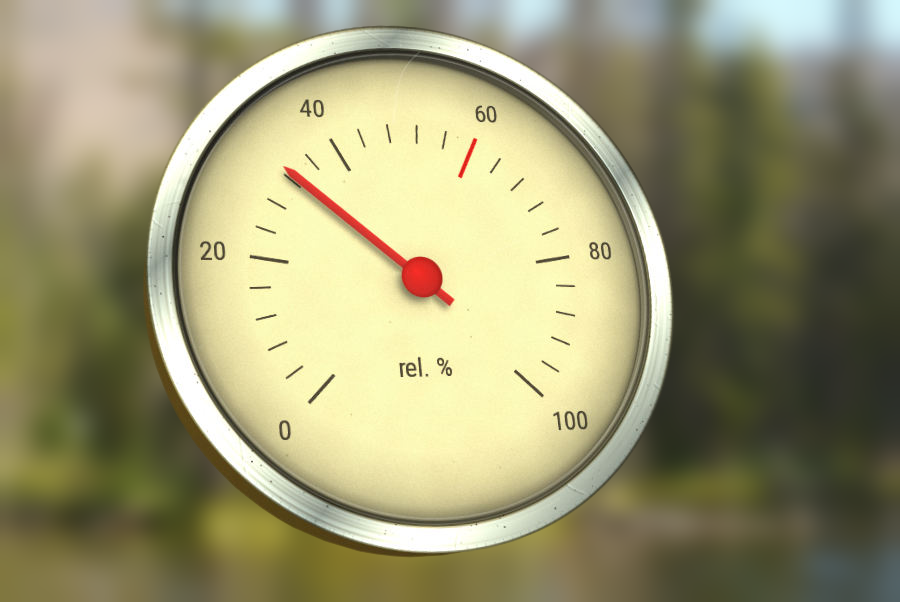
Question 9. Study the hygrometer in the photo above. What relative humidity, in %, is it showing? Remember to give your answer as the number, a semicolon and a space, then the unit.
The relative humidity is 32; %
